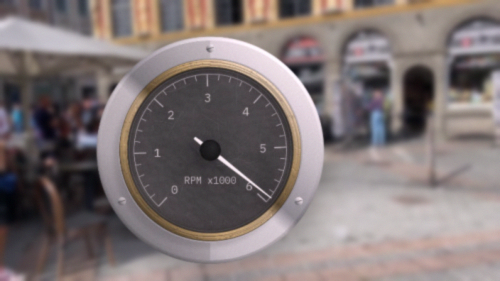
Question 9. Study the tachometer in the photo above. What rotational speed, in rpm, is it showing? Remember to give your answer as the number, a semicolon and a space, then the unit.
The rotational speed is 5900; rpm
